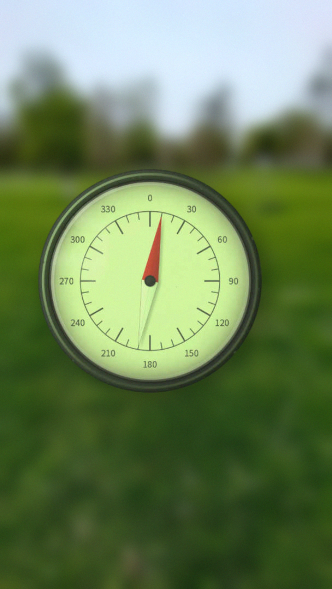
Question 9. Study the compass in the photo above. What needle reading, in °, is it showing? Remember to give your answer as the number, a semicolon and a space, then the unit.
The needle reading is 10; °
